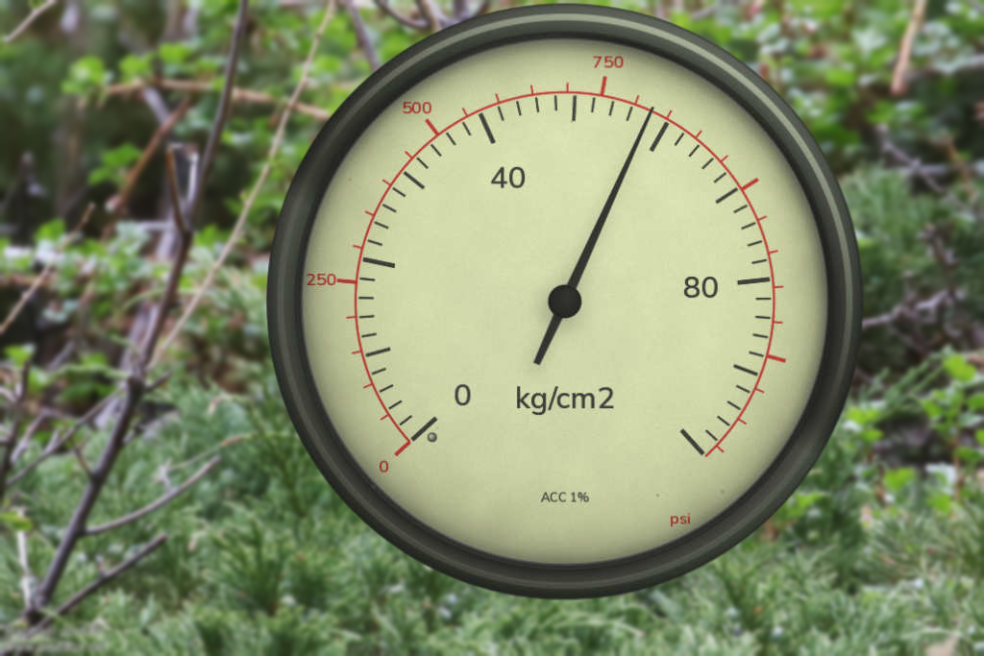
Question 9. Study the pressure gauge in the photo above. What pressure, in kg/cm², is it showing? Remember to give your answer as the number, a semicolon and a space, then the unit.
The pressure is 58; kg/cm²
